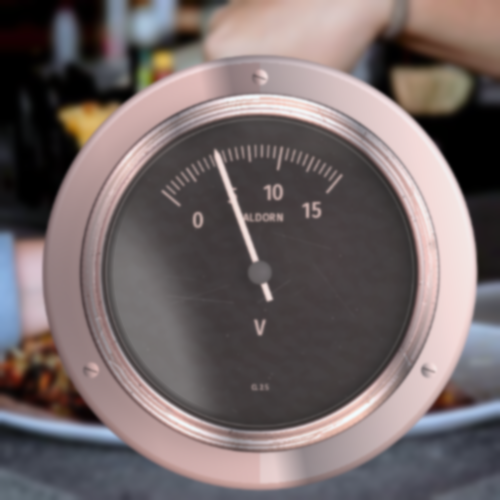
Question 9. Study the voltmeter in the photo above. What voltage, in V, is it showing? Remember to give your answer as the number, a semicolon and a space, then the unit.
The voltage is 5; V
